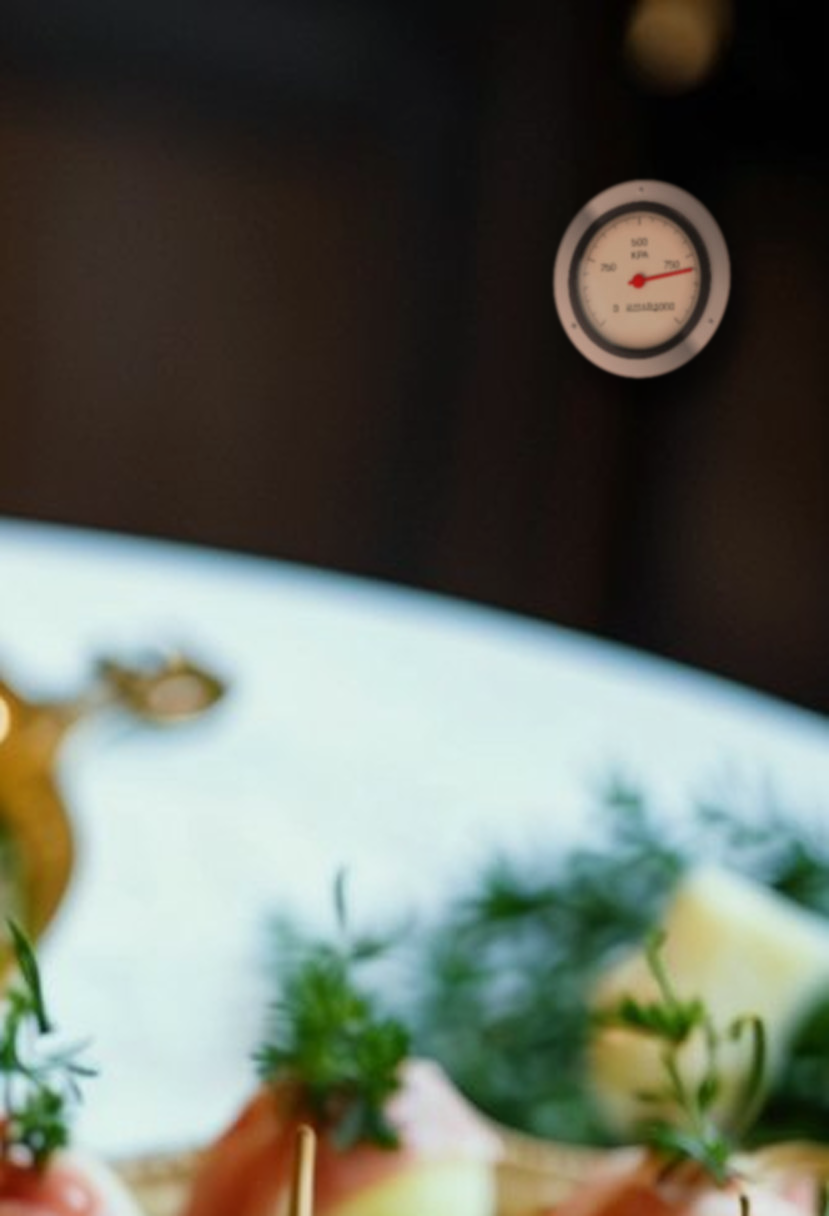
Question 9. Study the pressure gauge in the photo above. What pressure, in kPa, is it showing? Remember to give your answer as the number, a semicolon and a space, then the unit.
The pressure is 800; kPa
